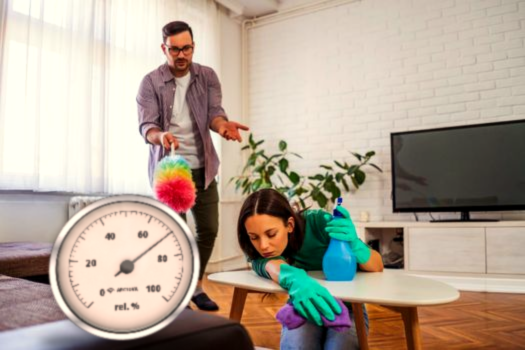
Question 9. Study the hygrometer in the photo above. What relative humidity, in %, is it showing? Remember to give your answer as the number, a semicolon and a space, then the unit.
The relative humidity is 70; %
